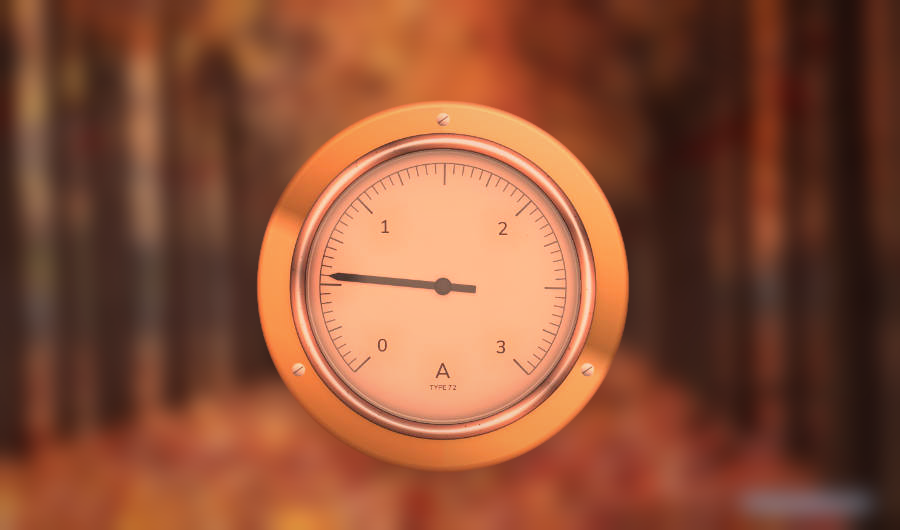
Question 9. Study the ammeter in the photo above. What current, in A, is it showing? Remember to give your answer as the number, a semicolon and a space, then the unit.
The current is 0.55; A
